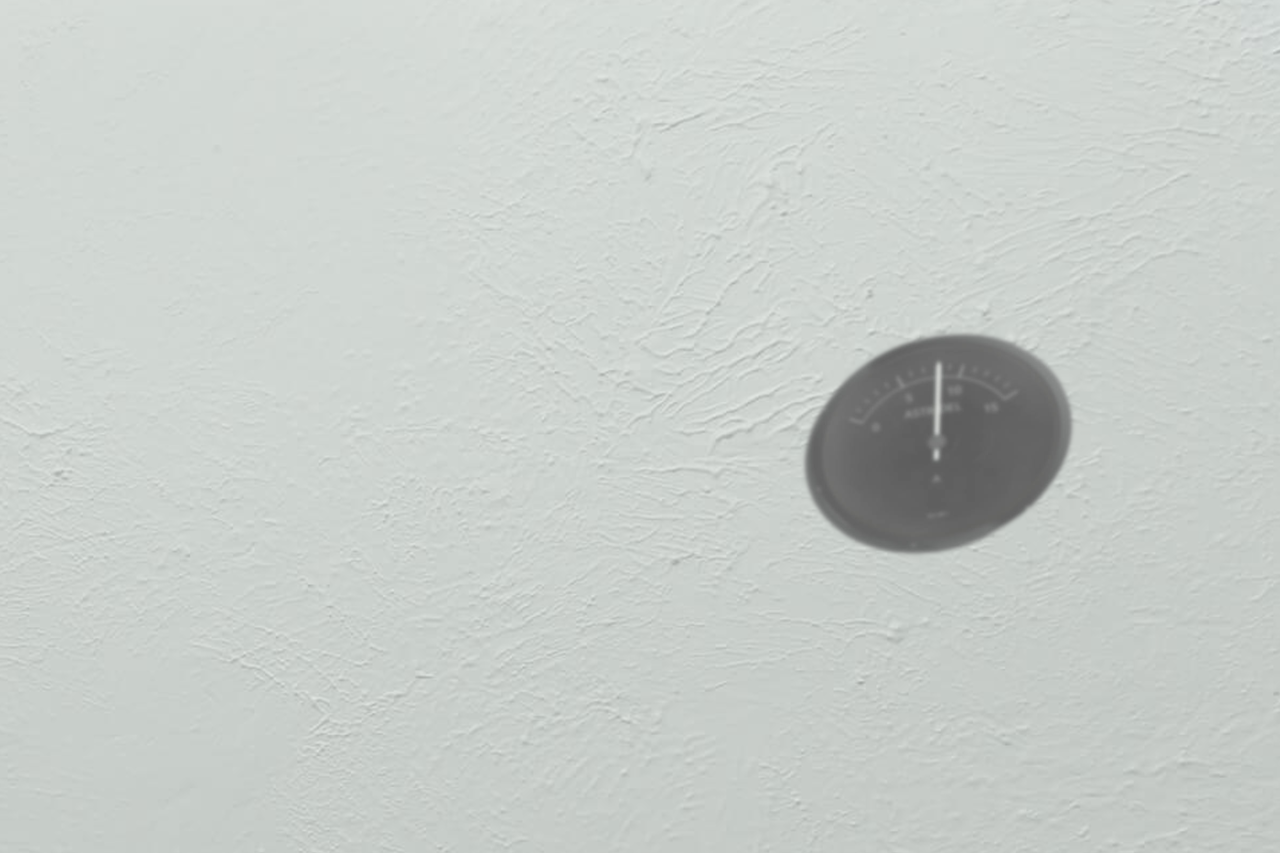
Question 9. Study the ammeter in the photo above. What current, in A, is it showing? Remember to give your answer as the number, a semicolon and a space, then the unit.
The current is 8; A
